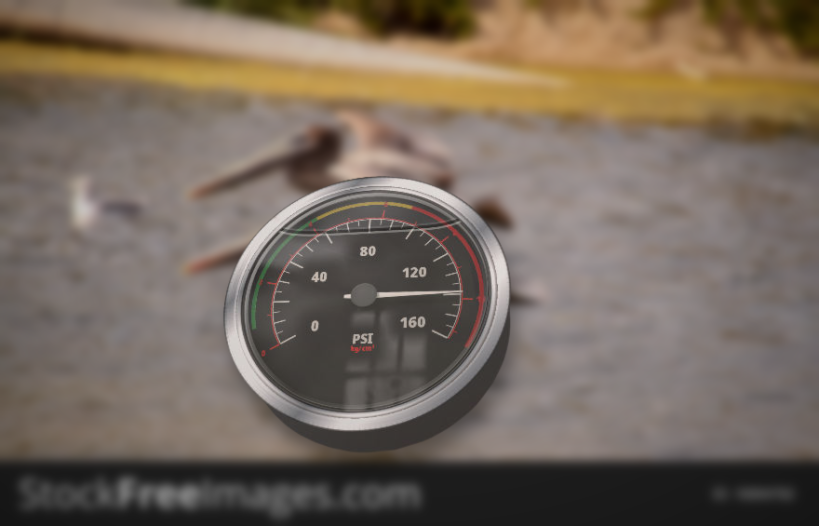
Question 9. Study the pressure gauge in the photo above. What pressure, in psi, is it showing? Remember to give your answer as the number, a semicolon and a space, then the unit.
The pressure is 140; psi
